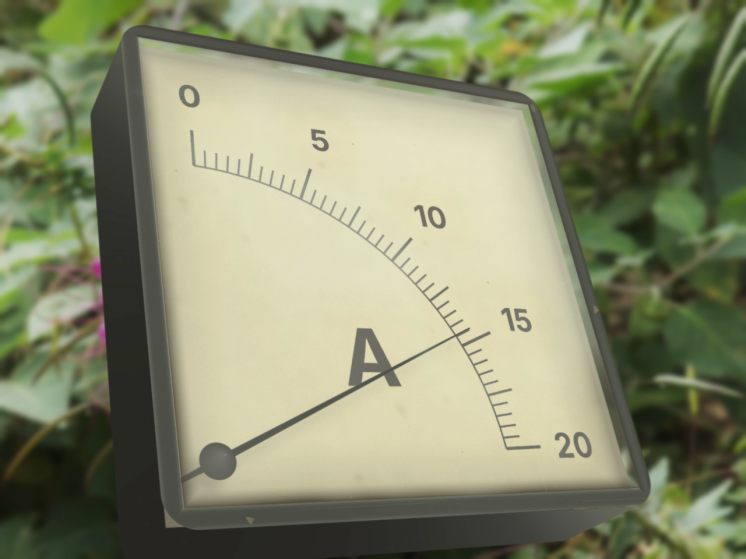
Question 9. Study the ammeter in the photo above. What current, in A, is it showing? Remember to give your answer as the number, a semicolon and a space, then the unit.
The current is 14.5; A
